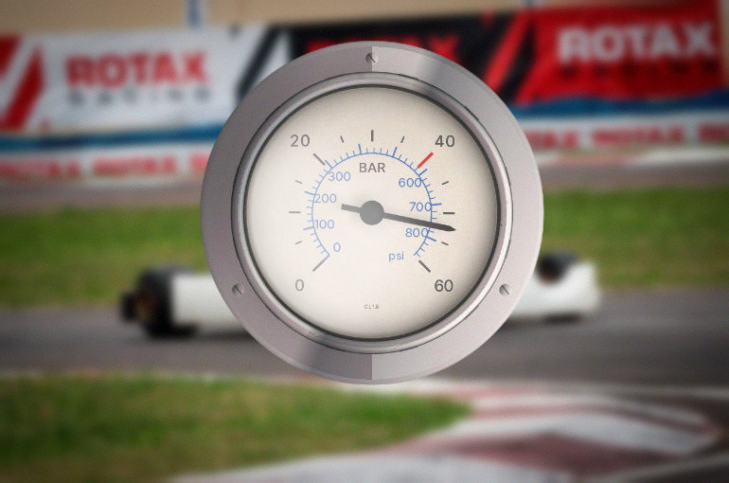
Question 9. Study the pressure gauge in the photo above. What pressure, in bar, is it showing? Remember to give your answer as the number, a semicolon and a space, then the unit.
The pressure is 52.5; bar
